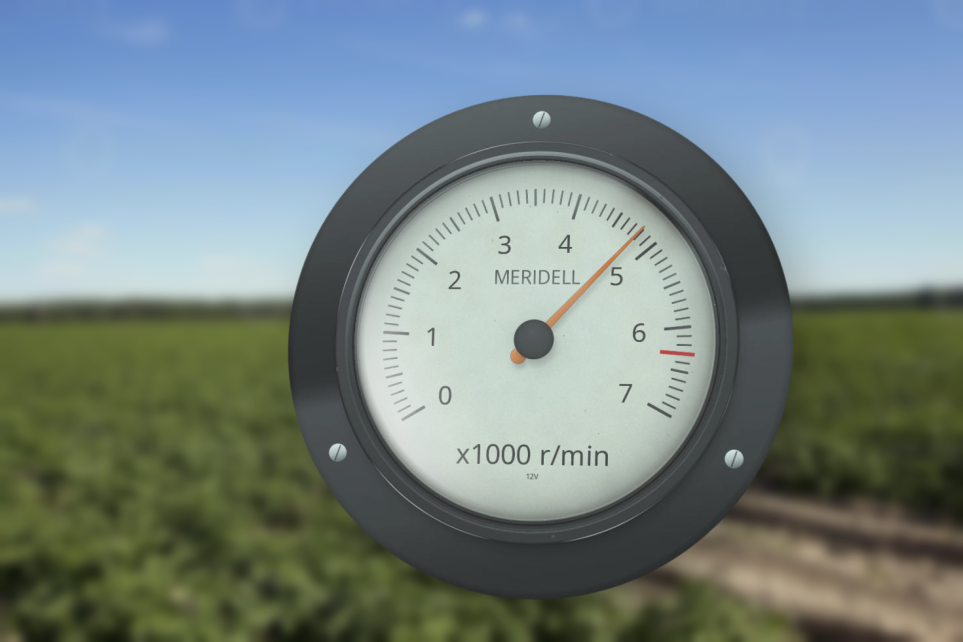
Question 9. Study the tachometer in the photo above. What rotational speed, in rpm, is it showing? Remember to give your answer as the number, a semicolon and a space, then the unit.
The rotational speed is 4800; rpm
